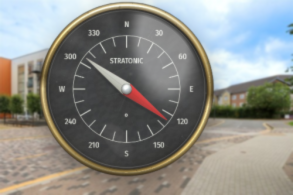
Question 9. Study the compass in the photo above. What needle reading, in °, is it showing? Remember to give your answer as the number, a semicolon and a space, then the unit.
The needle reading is 127.5; °
